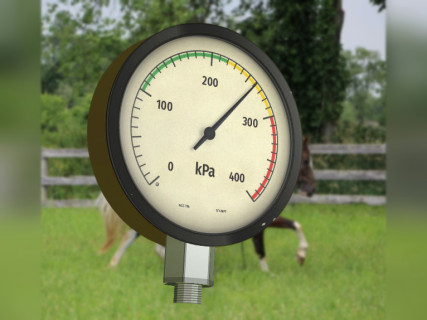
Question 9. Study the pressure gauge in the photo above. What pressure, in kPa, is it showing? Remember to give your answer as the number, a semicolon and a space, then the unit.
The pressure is 260; kPa
